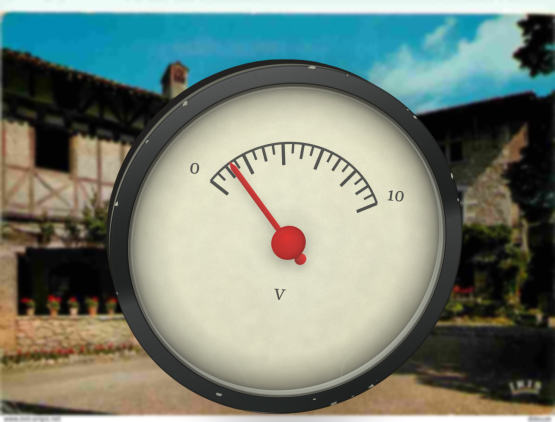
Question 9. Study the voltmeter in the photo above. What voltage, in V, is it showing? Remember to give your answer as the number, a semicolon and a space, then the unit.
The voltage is 1.25; V
